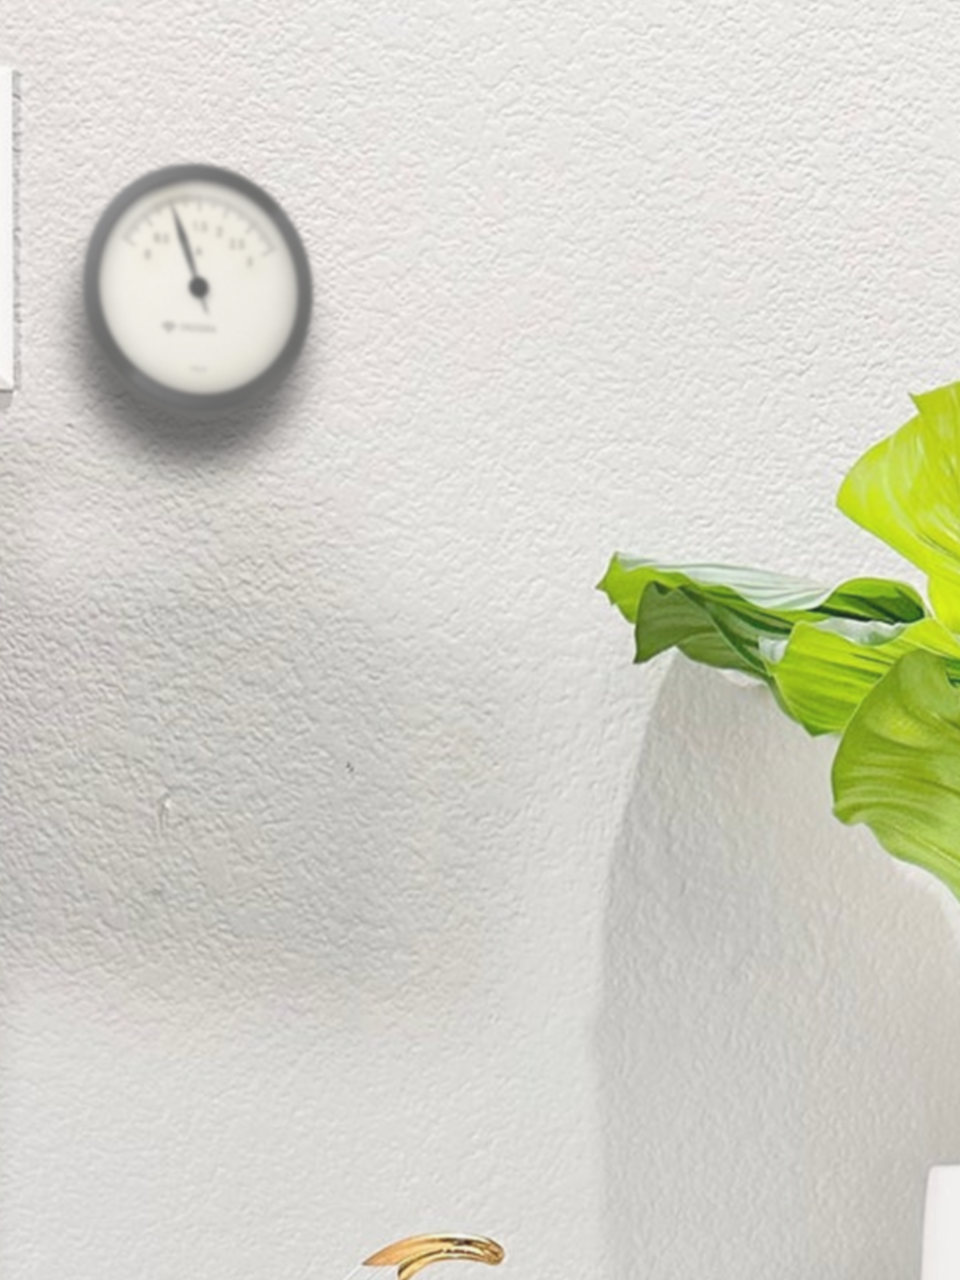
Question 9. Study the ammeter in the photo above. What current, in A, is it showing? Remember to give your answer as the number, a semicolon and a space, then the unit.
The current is 1; A
